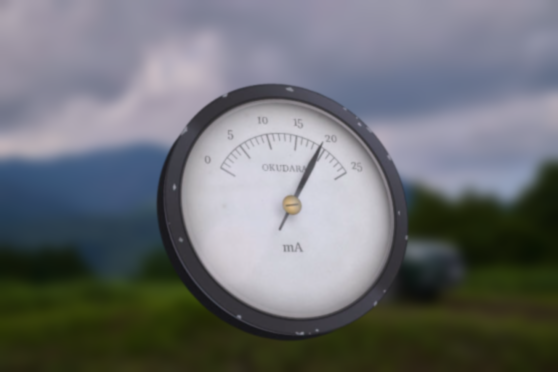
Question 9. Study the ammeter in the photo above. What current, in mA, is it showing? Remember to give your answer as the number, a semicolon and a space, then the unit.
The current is 19; mA
